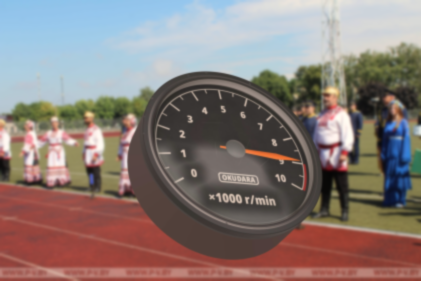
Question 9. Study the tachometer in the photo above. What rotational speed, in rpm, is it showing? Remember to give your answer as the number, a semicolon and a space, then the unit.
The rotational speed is 9000; rpm
